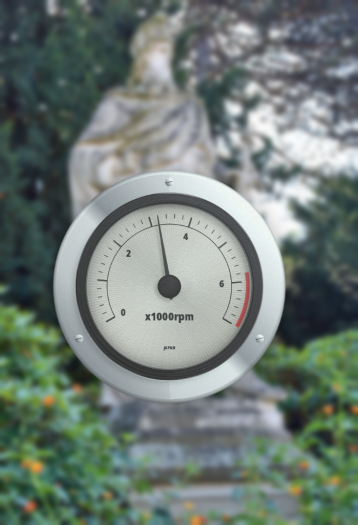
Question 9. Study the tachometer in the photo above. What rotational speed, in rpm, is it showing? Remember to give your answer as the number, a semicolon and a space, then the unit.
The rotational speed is 3200; rpm
